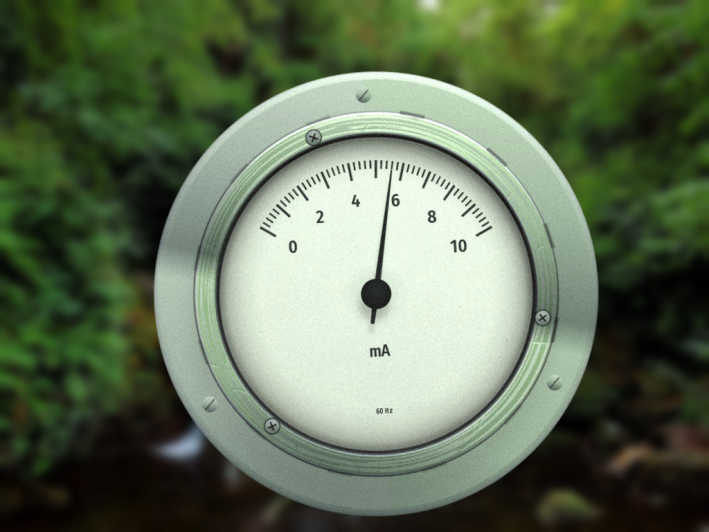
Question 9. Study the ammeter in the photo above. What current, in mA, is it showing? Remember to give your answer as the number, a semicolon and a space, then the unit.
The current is 5.6; mA
